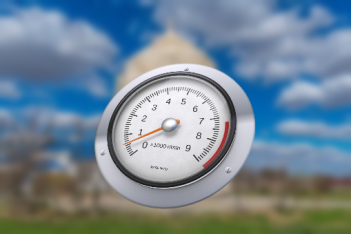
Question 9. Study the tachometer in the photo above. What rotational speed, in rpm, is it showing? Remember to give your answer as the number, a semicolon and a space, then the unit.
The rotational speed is 500; rpm
